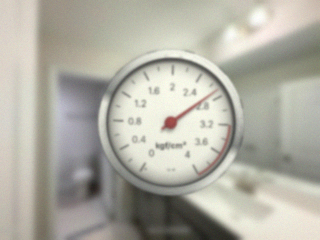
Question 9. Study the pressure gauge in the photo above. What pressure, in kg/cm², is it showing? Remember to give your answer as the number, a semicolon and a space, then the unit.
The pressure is 2.7; kg/cm²
